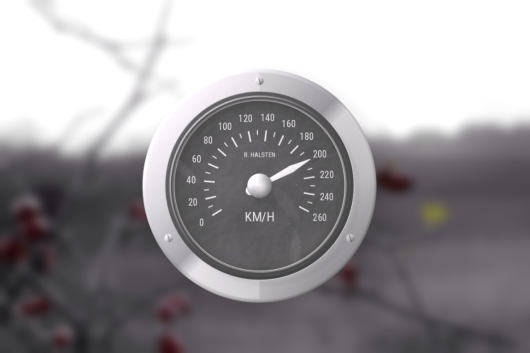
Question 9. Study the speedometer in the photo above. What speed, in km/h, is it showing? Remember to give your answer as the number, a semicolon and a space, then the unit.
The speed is 200; km/h
